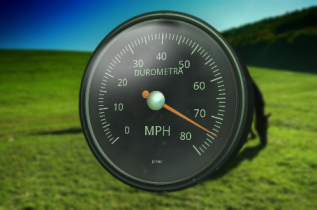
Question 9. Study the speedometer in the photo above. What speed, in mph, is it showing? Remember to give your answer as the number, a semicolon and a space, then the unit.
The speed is 74; mph
